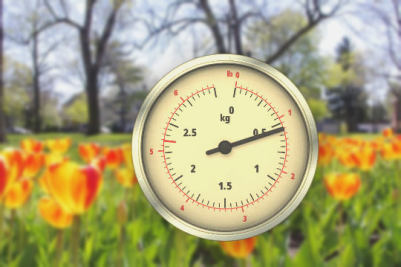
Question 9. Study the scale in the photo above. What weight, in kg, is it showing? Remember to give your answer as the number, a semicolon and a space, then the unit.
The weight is 0.55; kg
